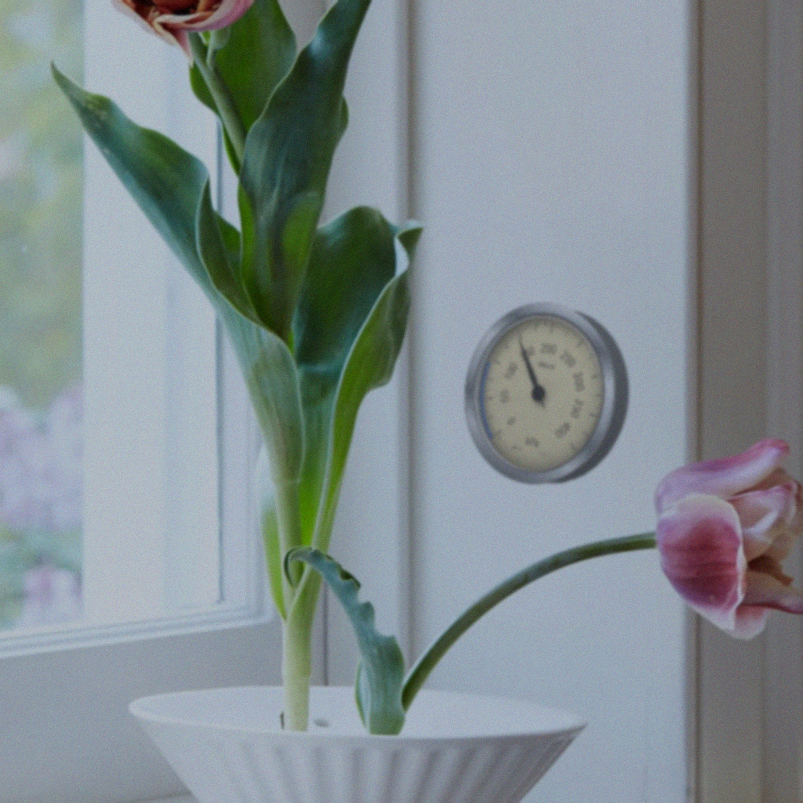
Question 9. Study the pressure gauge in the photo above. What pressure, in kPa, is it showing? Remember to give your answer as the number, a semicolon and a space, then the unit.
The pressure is 150; kPa
